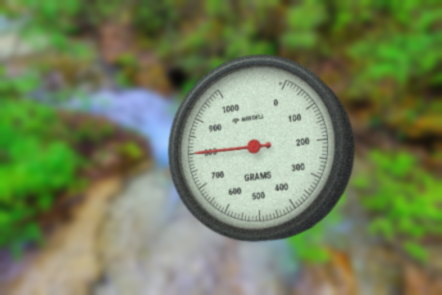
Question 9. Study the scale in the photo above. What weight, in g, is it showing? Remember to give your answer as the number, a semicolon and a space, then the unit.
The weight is 800; g
